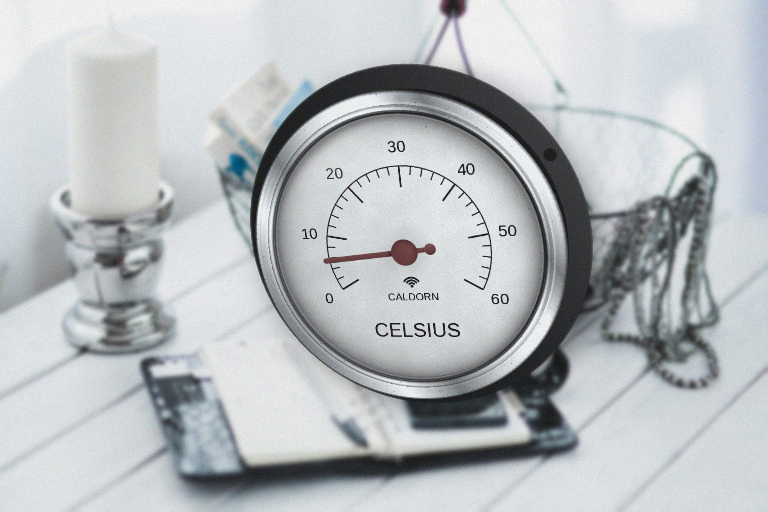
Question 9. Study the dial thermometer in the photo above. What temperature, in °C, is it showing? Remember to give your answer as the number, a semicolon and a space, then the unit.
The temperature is 6; °C
